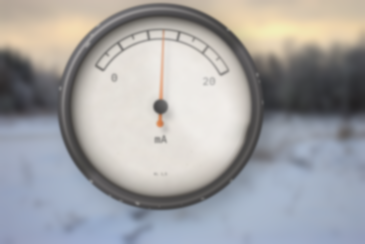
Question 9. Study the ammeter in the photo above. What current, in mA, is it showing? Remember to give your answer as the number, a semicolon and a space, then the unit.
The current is 10; mA
